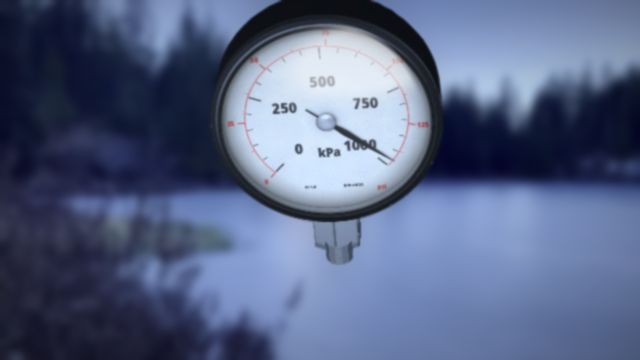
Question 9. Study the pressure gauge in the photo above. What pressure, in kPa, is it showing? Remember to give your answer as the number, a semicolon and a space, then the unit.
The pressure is 975; kPa
